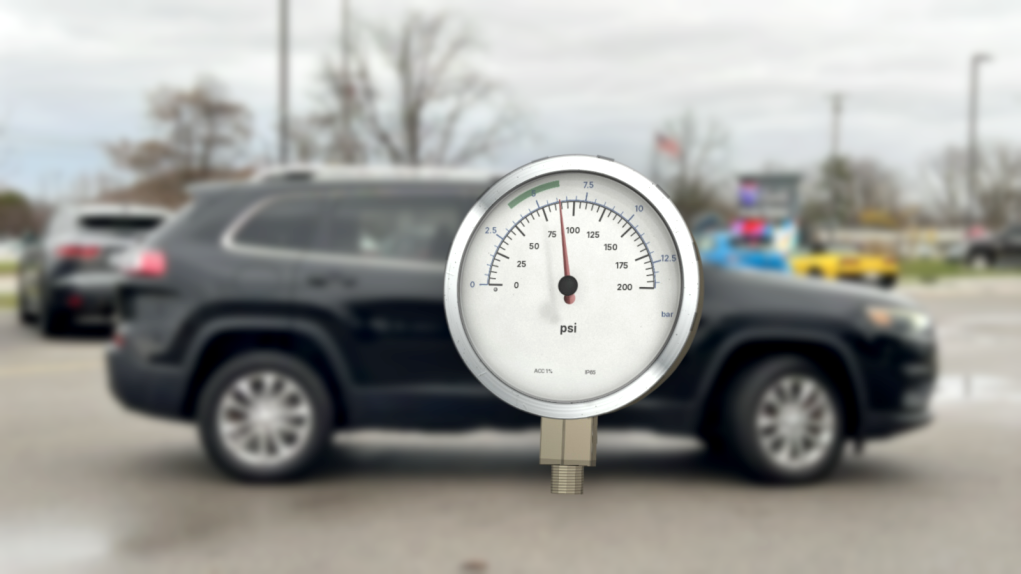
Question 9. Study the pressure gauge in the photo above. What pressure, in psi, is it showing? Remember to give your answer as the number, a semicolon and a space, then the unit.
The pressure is 90; psi
